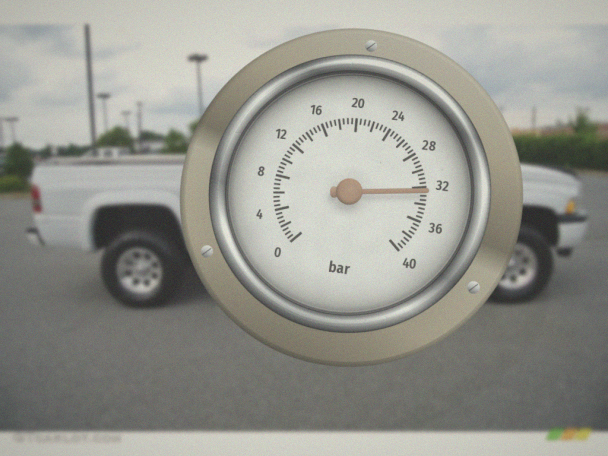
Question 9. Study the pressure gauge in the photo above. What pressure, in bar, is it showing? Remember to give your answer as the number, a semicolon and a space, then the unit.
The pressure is 32.5; bar
